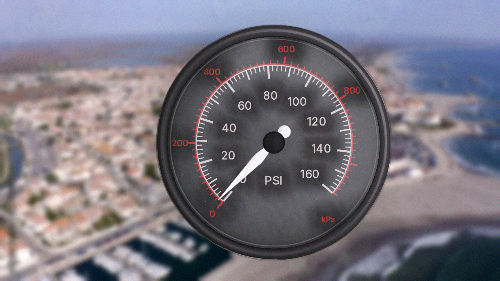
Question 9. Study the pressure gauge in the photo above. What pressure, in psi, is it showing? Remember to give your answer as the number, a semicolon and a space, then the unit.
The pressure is 2; psi
